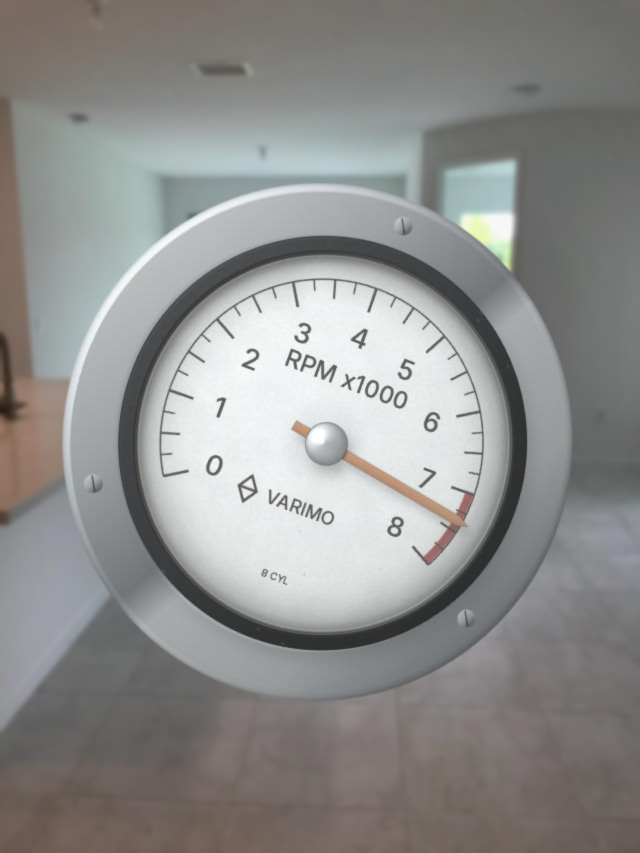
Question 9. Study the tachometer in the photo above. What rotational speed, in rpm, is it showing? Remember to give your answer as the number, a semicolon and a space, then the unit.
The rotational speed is 7375; rpm
